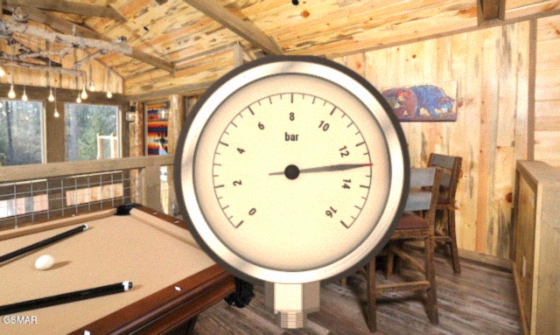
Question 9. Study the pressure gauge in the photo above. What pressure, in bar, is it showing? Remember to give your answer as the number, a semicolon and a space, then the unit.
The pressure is 13; bar
